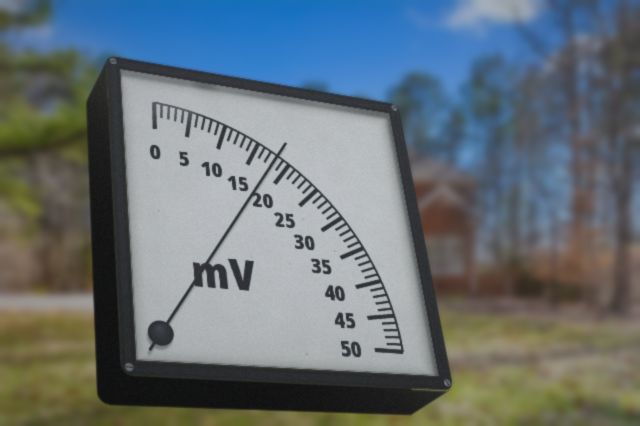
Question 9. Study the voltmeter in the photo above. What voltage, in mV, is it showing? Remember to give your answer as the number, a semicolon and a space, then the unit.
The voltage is 18; mV
